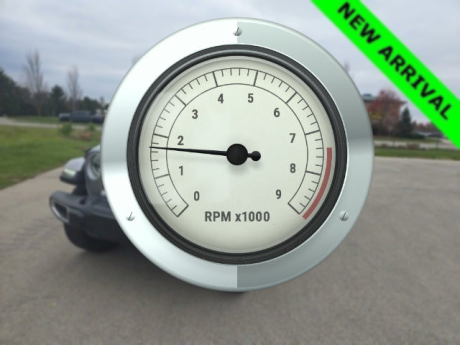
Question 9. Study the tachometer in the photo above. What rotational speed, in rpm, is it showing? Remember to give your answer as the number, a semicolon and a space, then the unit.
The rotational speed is 1700; rpm
